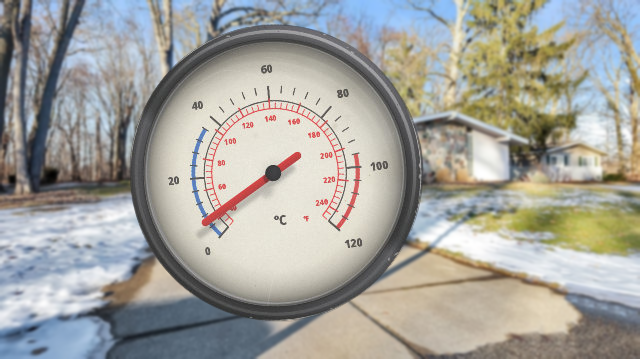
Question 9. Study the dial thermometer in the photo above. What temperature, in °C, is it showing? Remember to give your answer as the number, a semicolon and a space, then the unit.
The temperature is 6; °C
